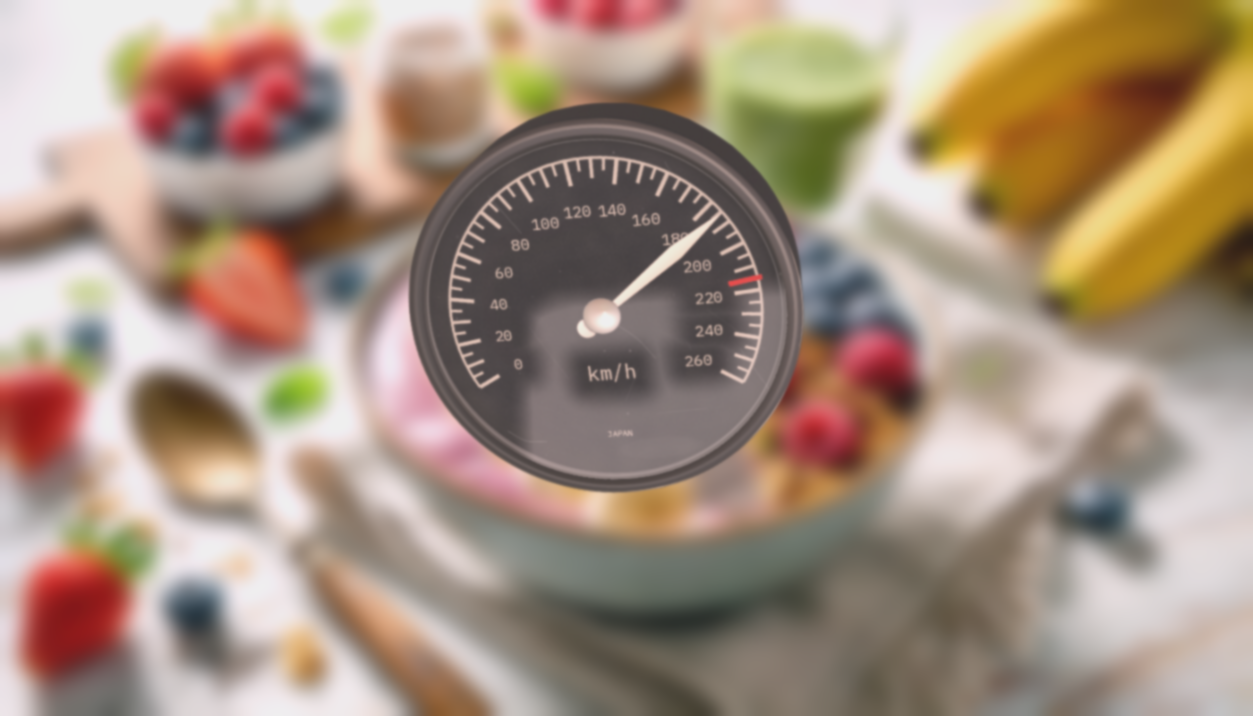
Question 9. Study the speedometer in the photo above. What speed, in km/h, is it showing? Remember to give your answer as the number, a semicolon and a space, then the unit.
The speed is 185; km/h
